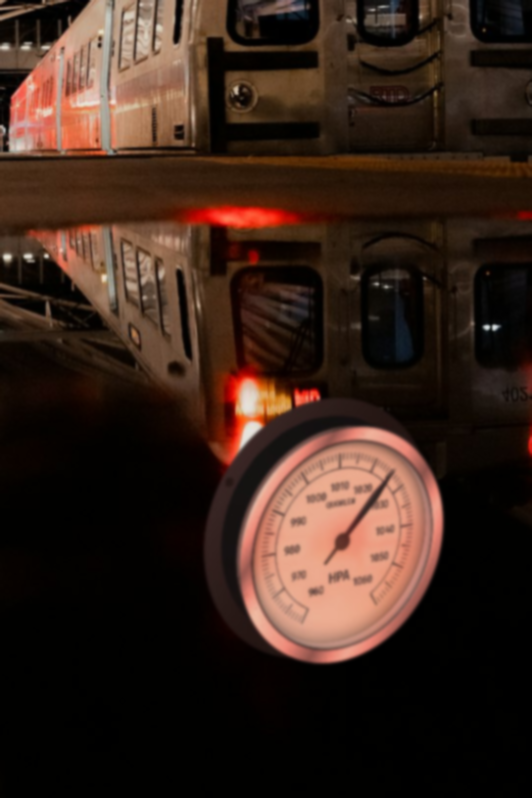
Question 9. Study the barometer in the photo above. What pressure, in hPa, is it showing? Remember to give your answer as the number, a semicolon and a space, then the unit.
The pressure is 1025; hPa
